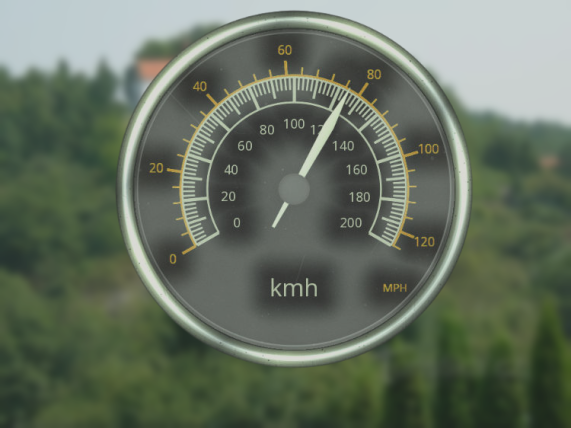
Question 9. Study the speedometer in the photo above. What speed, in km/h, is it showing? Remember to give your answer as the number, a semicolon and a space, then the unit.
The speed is 124; km/h
